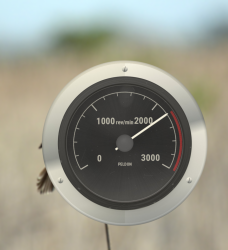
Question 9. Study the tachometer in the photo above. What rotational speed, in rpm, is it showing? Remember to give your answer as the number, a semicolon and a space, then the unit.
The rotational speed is 2200; rpm
